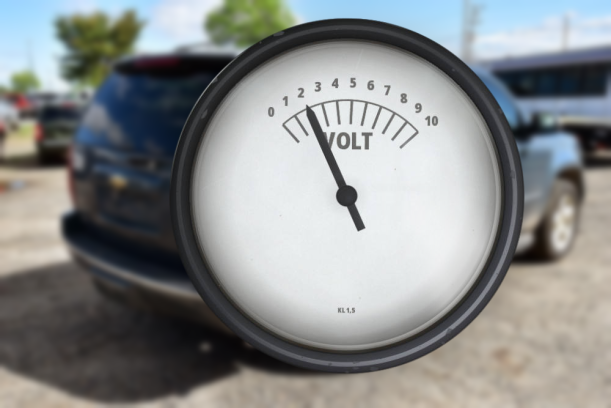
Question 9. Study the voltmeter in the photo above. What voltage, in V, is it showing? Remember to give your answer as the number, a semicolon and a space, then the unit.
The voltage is 2; V
